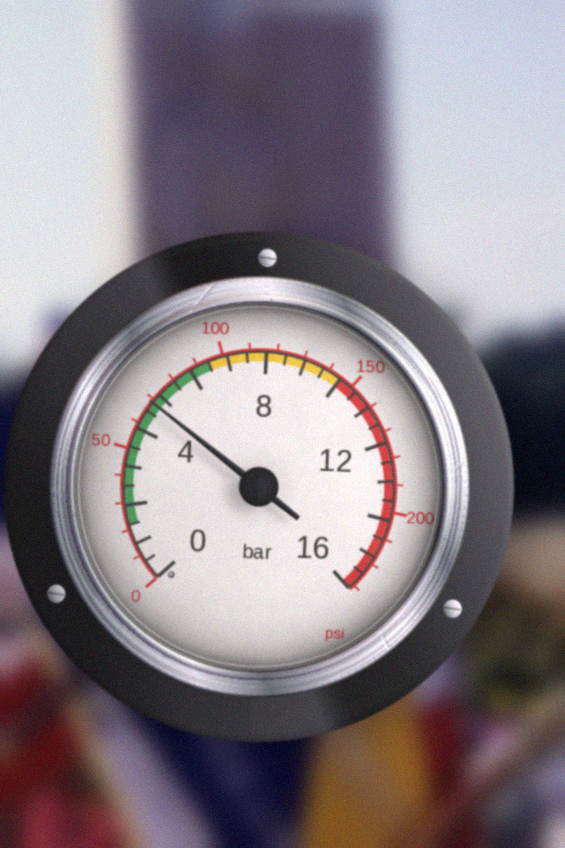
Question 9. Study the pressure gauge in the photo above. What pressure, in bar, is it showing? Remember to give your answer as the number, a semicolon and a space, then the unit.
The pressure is 4.75; bar
